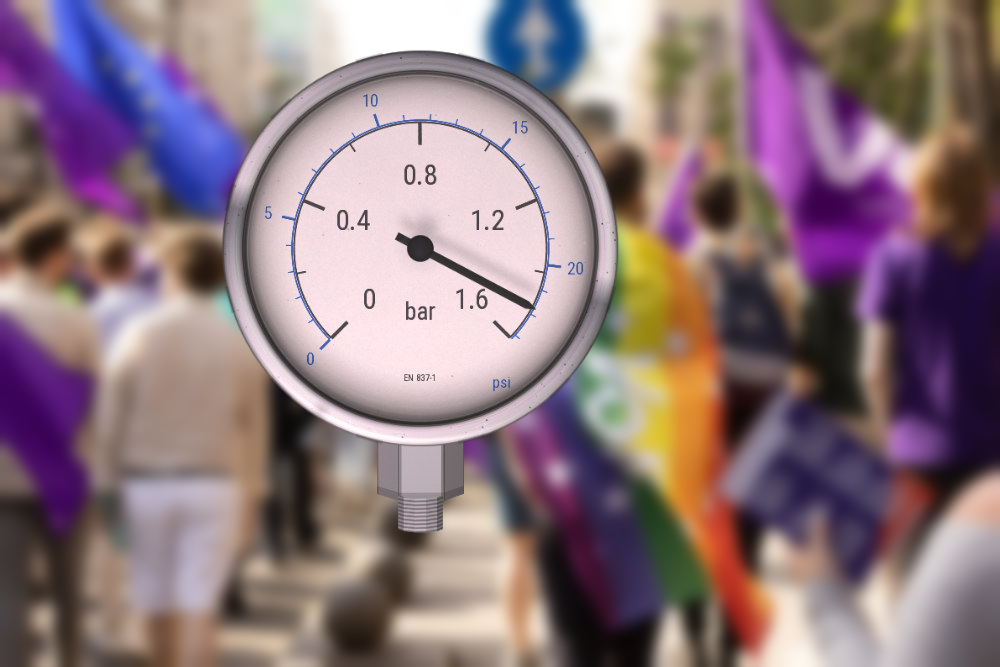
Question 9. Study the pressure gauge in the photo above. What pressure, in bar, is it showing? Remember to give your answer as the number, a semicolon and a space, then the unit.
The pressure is 1.5; bar
